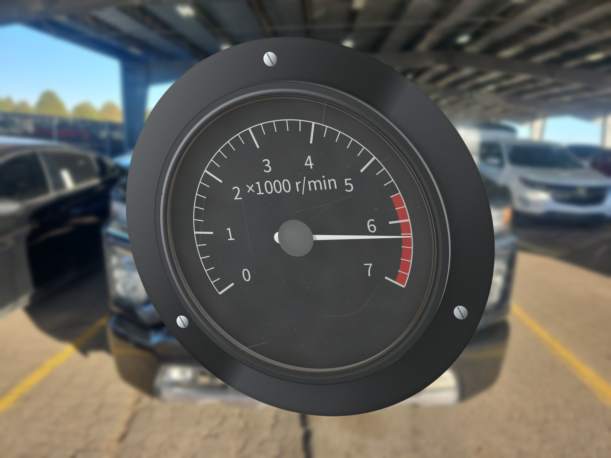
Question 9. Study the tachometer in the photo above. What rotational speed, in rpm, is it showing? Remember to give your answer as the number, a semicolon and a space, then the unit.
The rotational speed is 6200; rpm
